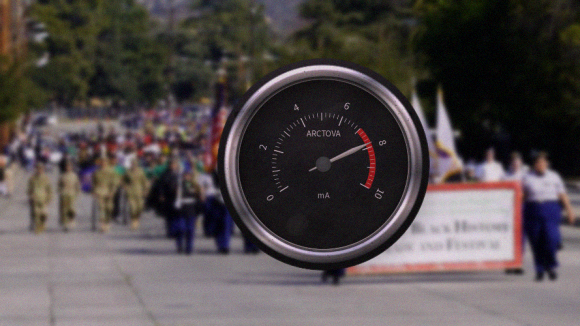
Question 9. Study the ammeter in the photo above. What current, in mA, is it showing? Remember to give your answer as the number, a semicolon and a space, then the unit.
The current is 7.8; mA
